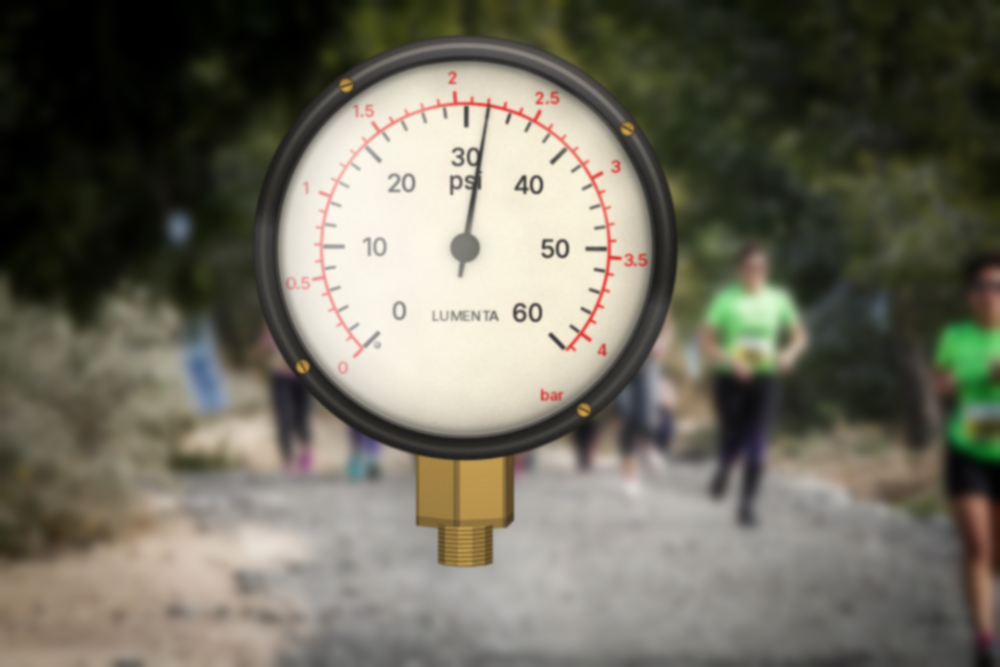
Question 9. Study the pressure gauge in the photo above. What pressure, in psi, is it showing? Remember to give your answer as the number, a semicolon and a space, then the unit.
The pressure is 32; psi
